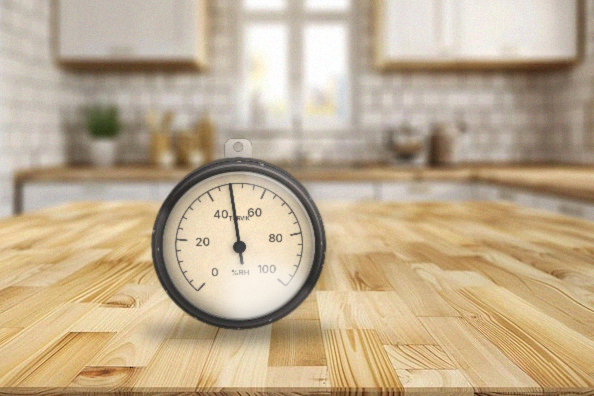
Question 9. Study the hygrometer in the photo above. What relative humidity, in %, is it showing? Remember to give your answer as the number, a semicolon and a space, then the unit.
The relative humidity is 48; %
